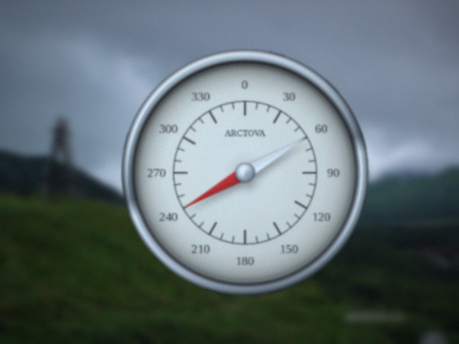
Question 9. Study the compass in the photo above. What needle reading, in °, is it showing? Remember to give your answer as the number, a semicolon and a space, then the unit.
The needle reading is 240; °
